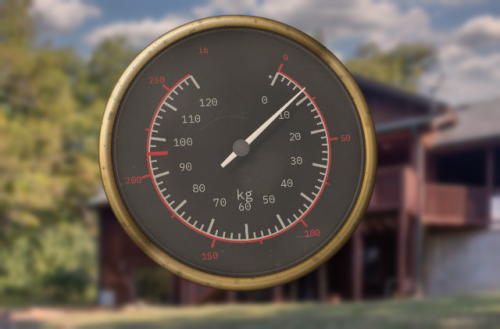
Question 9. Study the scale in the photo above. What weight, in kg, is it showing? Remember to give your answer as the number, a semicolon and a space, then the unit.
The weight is 8; kg
